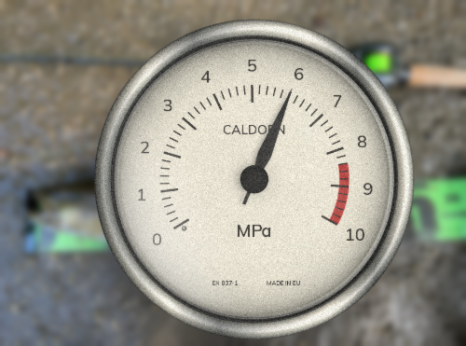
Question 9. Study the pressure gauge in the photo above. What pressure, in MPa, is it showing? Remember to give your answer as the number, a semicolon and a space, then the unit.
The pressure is 6; MPa
